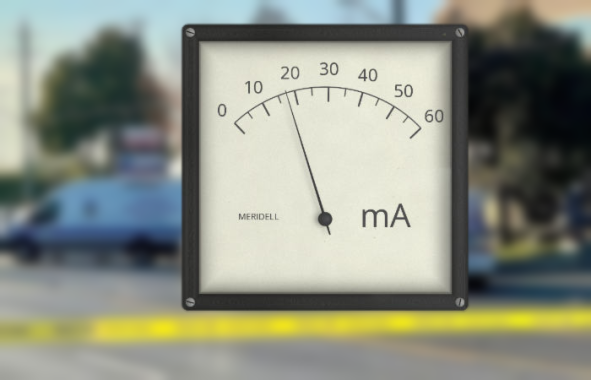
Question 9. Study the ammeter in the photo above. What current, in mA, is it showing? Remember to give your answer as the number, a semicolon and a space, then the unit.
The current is 17.5; mA
